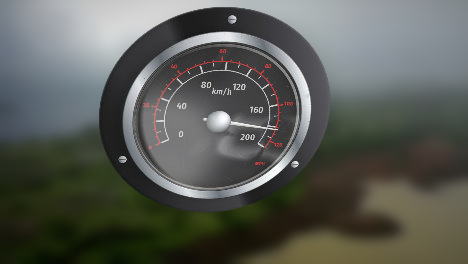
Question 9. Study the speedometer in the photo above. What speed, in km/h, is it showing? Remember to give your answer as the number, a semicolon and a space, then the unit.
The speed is 180; km/h
